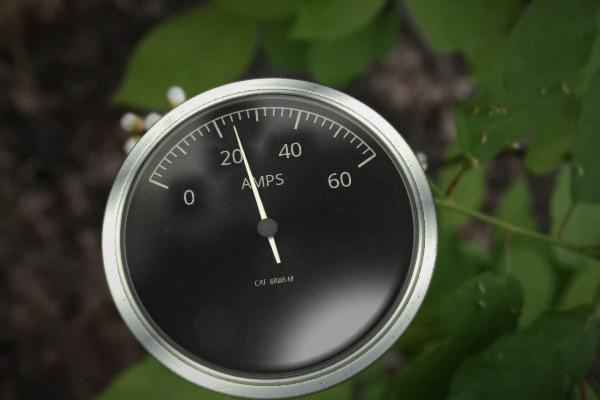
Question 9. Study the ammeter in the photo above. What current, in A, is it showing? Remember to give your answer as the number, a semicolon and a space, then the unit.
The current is 24; A
